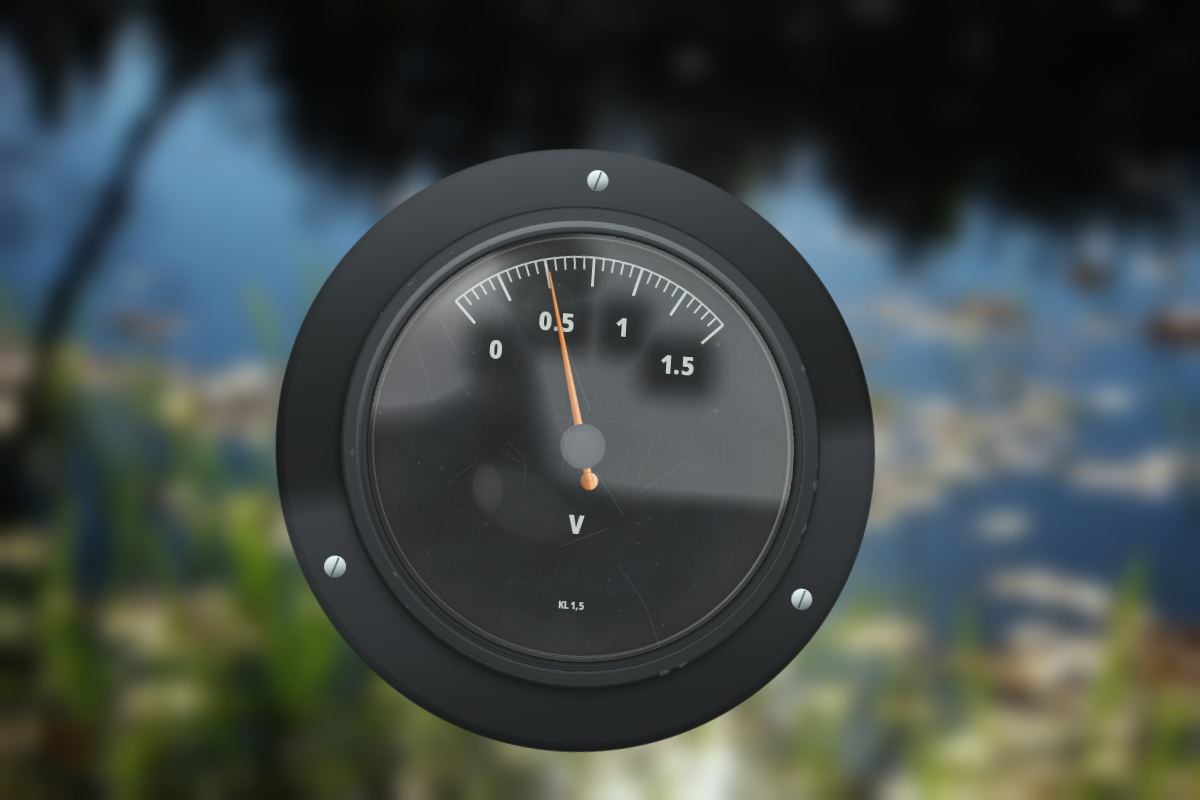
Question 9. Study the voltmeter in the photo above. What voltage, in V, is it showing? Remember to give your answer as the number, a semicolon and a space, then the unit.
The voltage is 0.5; V
